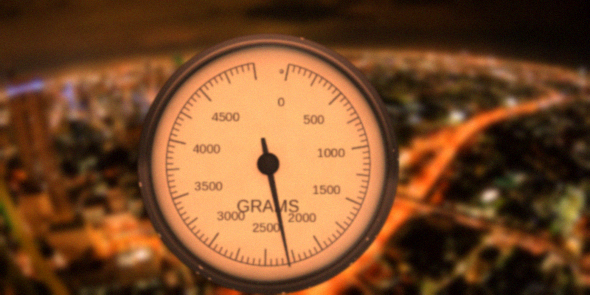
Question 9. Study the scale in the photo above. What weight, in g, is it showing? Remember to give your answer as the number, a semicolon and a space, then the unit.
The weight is 2300; g
